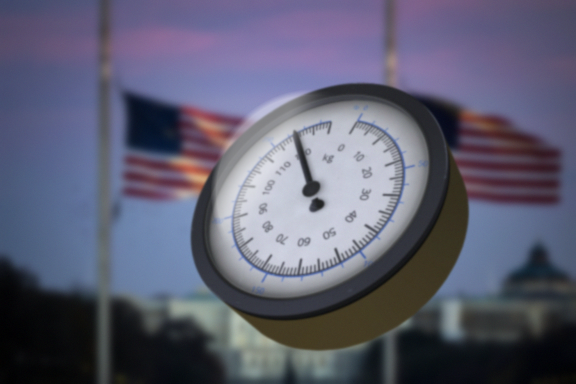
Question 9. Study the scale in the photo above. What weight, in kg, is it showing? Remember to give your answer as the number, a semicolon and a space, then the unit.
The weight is 120; kg
